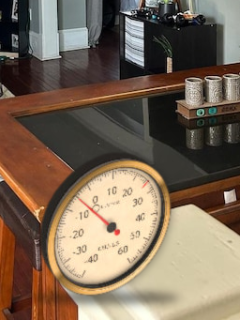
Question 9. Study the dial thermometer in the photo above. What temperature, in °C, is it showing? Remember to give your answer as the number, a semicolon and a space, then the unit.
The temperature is -5; °C
